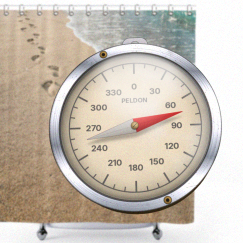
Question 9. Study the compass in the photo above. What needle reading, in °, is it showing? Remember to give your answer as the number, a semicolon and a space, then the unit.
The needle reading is 75; °
